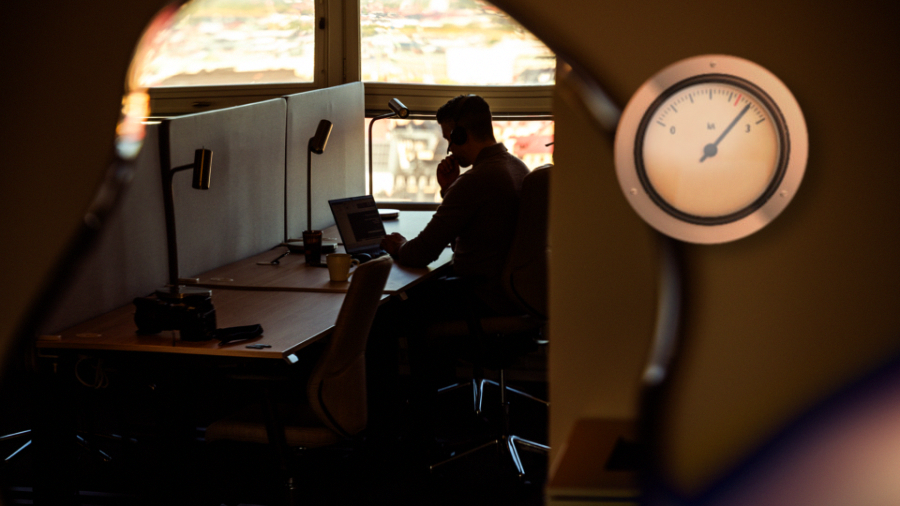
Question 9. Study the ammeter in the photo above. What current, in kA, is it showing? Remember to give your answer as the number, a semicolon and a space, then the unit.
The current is 2.5; kA
